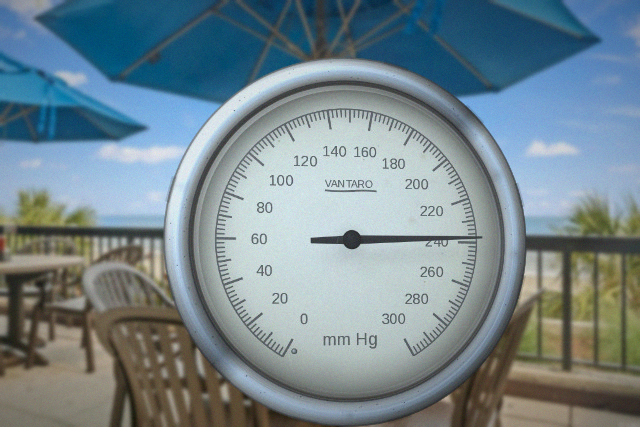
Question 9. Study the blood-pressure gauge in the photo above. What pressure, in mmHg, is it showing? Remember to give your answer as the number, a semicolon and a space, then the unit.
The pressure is 238; mmHg
